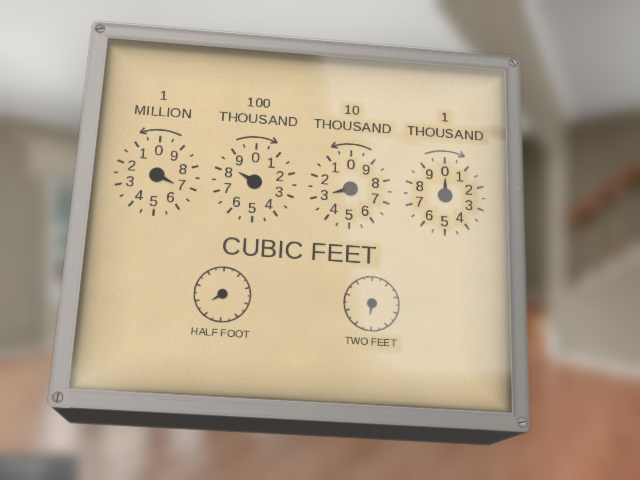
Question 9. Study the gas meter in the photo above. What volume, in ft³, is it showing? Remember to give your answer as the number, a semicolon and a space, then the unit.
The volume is 683000; ft³
